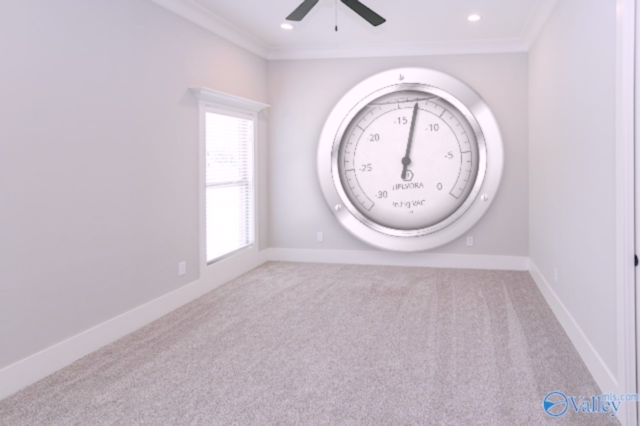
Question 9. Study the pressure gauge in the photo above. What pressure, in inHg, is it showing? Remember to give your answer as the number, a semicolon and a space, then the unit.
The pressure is -13; inHg
